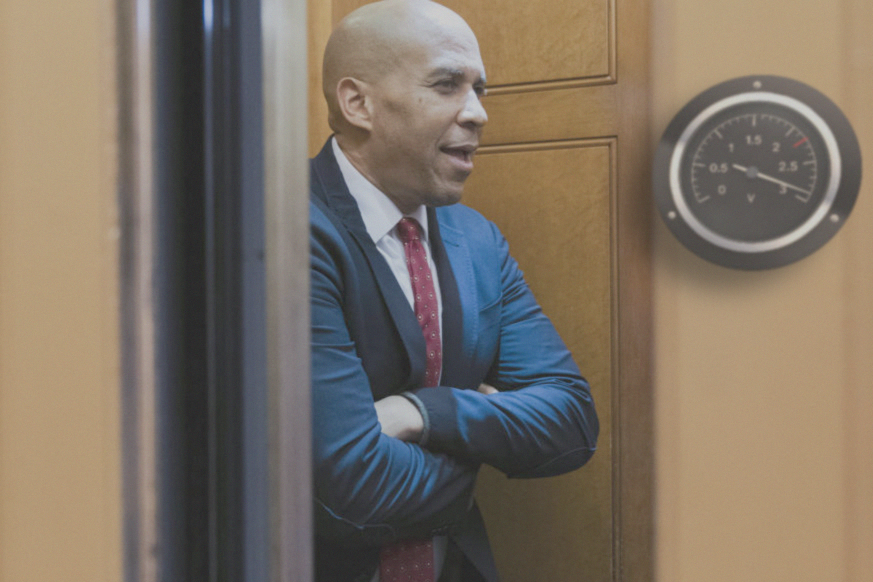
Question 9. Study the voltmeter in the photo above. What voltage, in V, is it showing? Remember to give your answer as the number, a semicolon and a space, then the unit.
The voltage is 2.9; V
